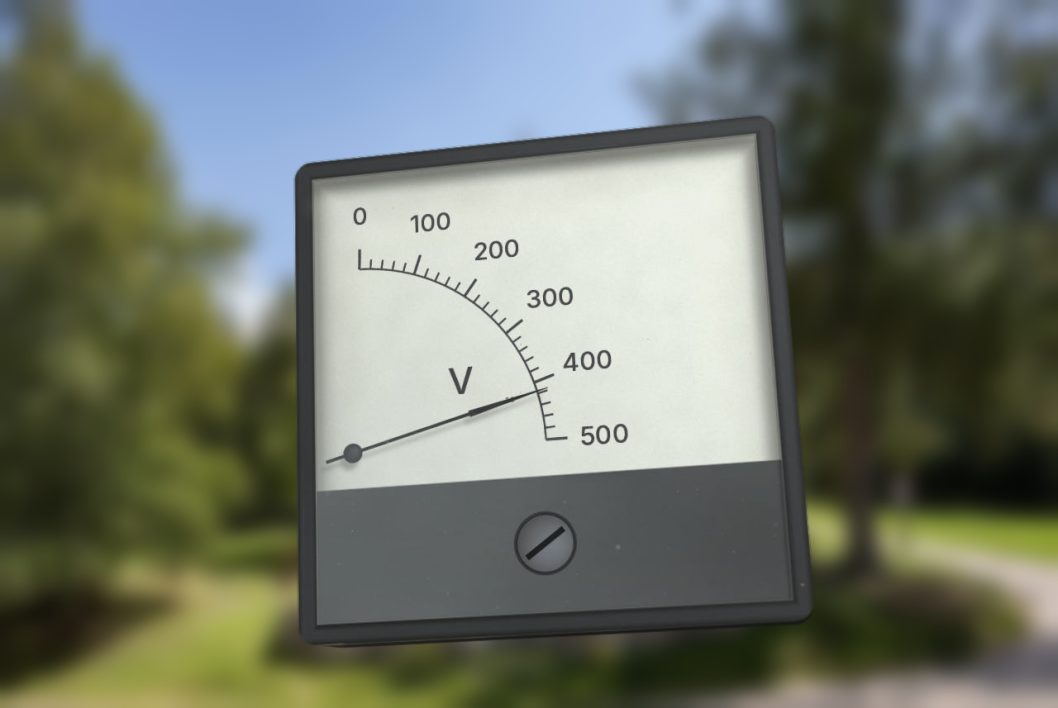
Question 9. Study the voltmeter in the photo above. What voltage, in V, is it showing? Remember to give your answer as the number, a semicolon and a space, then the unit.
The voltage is 420; V
